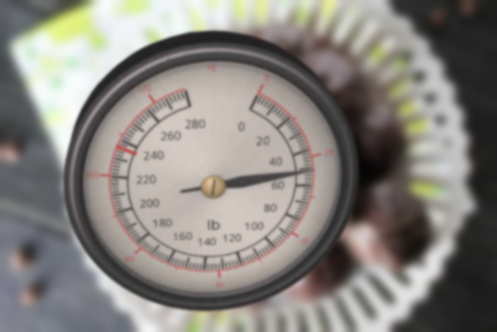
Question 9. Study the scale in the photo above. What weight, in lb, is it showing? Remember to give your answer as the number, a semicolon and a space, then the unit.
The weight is 50; lb
